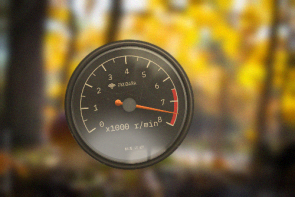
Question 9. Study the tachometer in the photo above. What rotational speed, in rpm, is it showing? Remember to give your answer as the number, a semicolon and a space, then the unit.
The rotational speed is 7500; rpm
